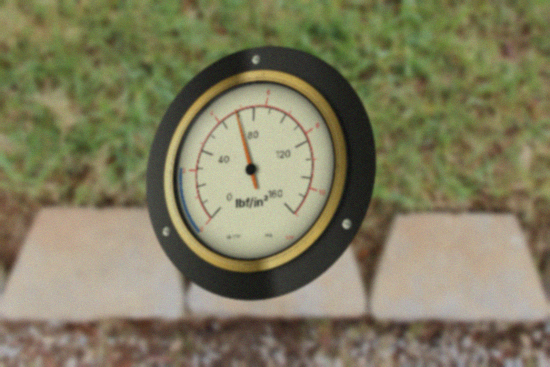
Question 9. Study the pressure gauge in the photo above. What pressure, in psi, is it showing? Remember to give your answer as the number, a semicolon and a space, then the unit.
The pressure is 70; psi
